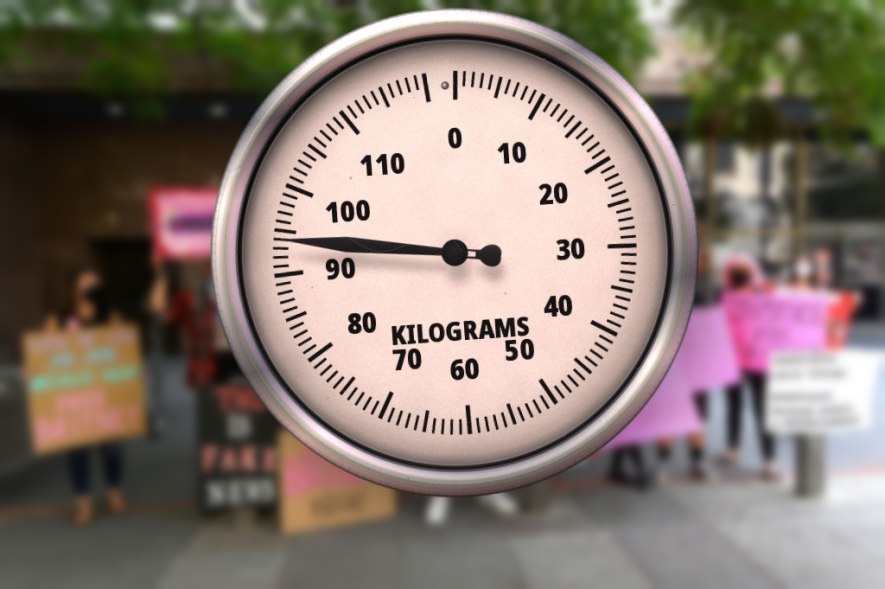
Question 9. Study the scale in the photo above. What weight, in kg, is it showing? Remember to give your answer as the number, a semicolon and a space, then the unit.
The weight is 94; kg
